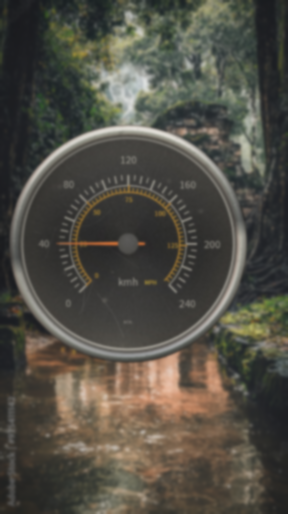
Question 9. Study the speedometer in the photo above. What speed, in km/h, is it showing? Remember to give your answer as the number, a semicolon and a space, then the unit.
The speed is 40; km/h
